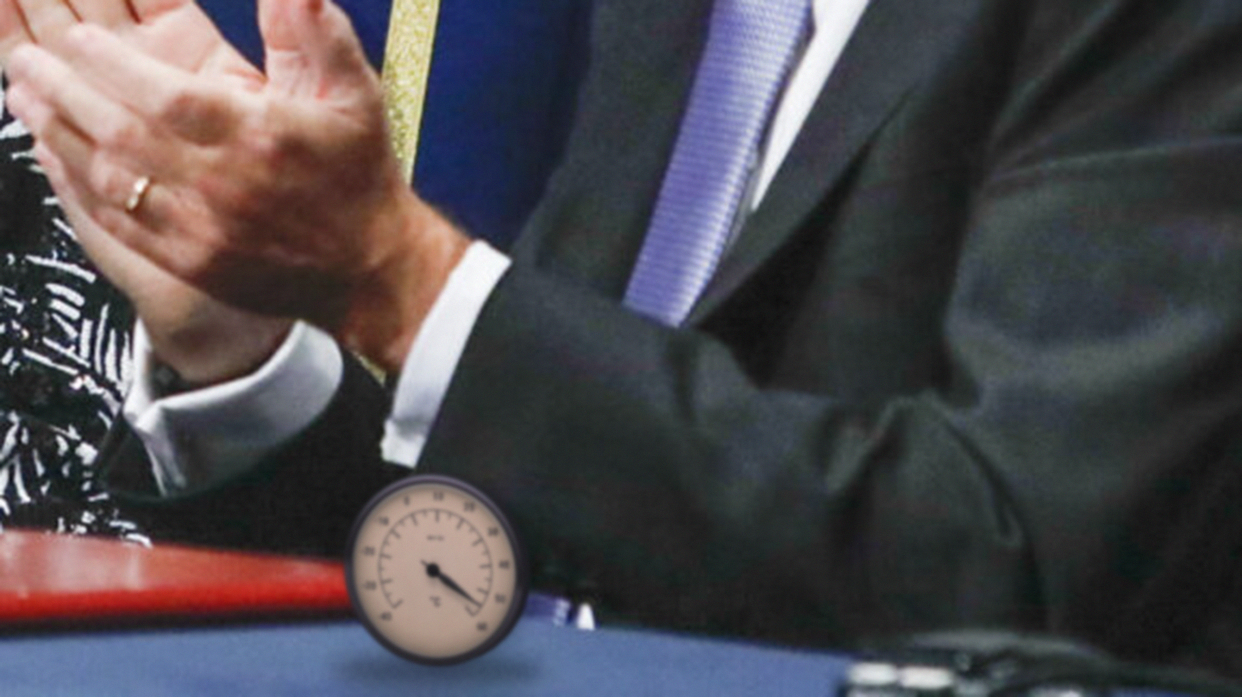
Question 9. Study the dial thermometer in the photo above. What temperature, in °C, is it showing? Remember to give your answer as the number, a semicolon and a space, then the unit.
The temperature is 55; °C
